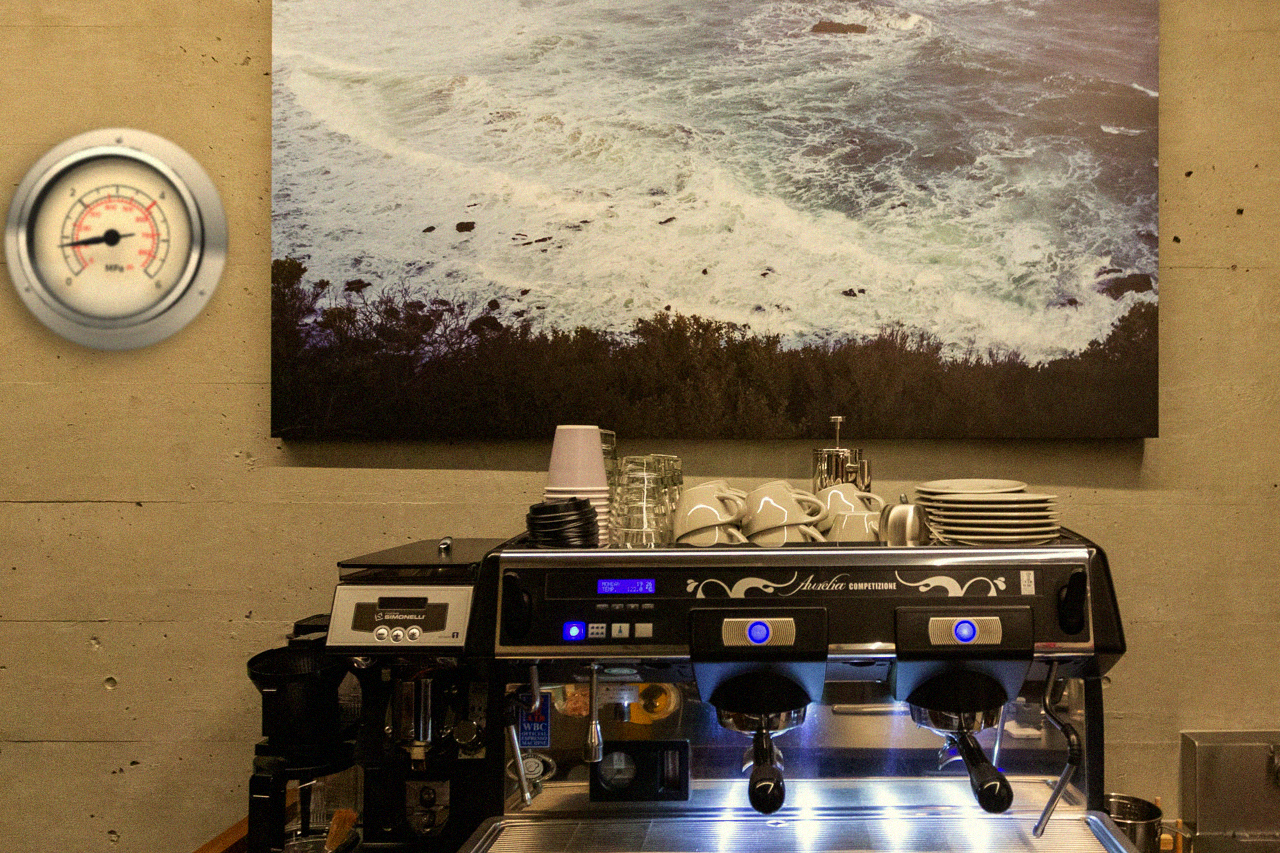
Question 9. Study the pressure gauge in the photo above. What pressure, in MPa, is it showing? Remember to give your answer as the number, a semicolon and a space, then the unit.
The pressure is 0.75; MPa
